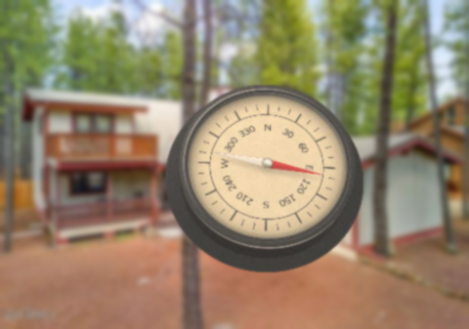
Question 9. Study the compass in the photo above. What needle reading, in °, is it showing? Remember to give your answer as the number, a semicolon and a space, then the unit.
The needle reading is 100; °
